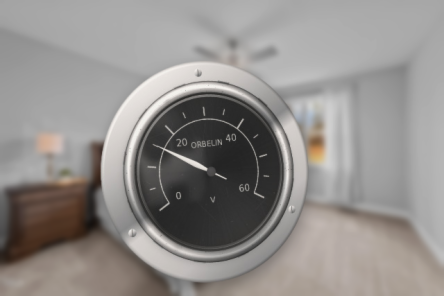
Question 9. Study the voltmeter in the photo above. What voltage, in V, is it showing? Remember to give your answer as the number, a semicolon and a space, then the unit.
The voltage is 15; V
